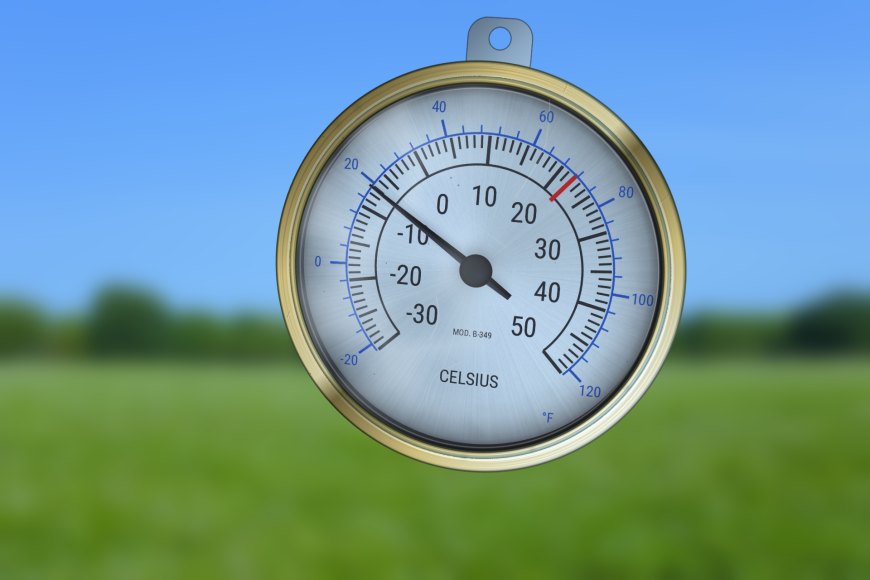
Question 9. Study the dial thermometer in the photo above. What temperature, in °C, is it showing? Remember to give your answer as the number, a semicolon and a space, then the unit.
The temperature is -7; °C
